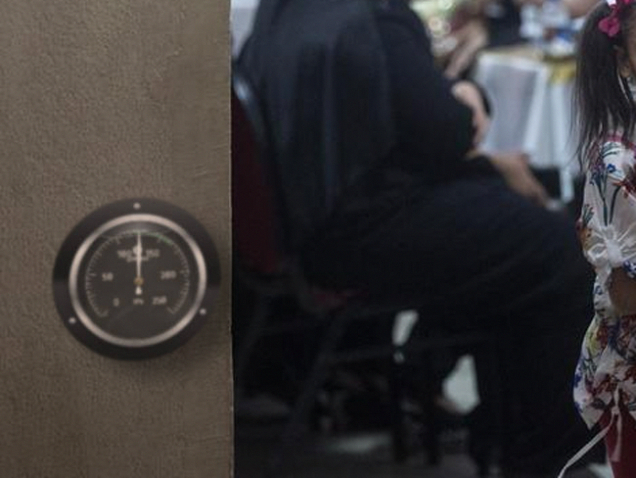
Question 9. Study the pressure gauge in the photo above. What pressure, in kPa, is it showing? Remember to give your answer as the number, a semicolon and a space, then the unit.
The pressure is 125; kPa
